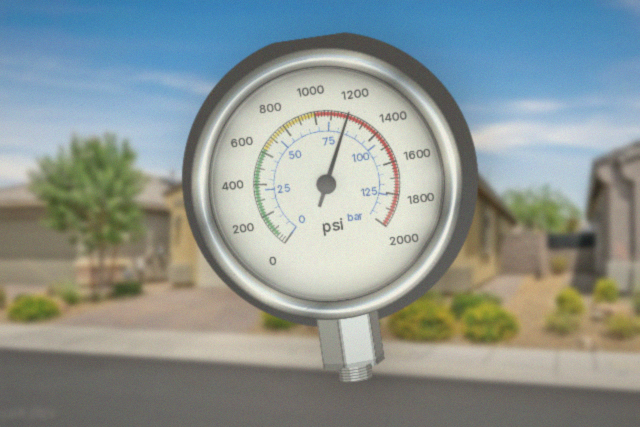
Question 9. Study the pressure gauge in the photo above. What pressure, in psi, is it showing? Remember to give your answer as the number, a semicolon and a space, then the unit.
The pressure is 1200; psi
